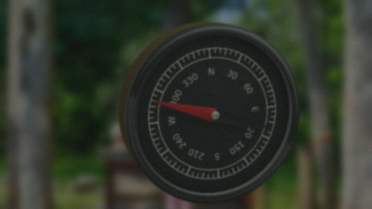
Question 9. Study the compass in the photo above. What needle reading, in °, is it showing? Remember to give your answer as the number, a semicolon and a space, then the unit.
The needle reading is 290; °
